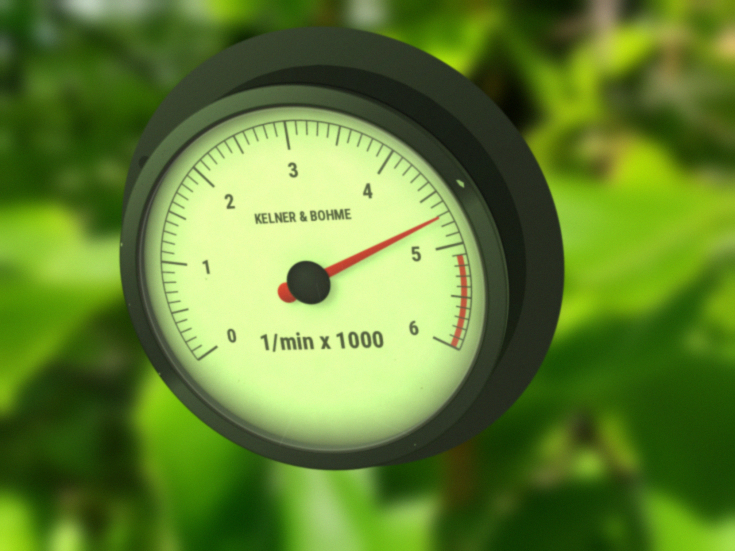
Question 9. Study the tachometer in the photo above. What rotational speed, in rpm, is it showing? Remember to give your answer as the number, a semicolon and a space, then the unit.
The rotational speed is 4700; rpm
